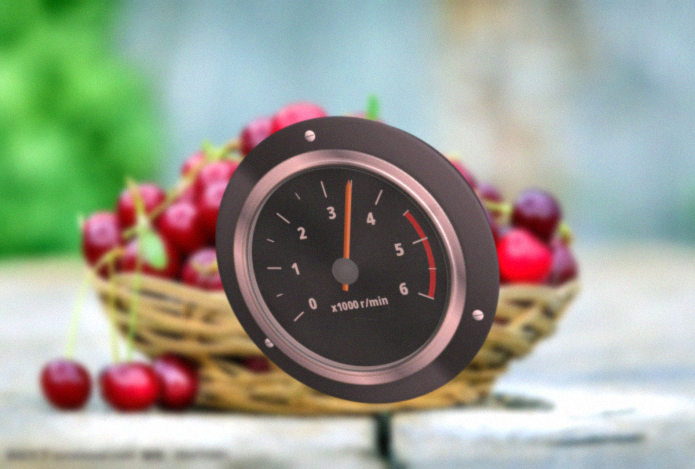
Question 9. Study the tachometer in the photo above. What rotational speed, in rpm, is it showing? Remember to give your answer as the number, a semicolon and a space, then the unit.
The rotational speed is 3500; rpm
